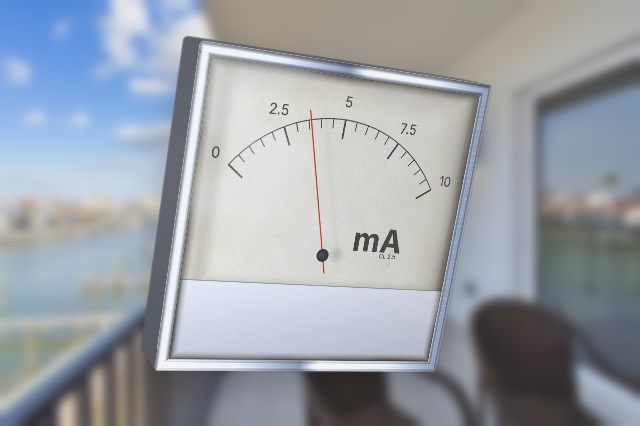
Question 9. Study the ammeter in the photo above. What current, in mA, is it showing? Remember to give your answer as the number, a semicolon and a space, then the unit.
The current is 3.5; mA
